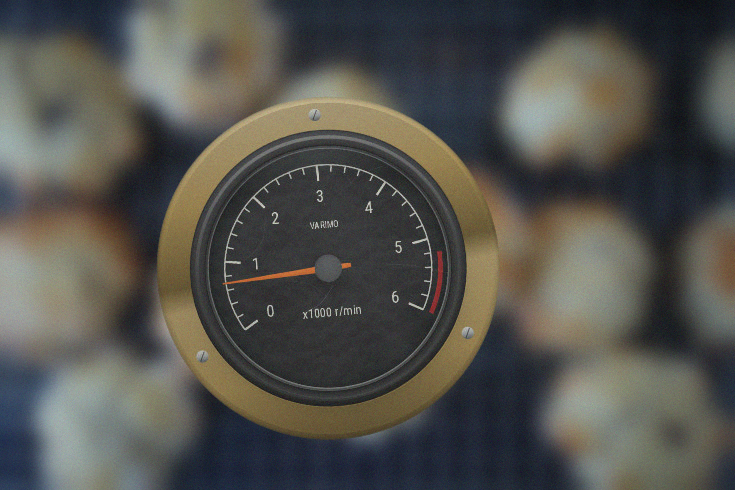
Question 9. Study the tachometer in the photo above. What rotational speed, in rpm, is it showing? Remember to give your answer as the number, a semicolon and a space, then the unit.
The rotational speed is 700; rpm
